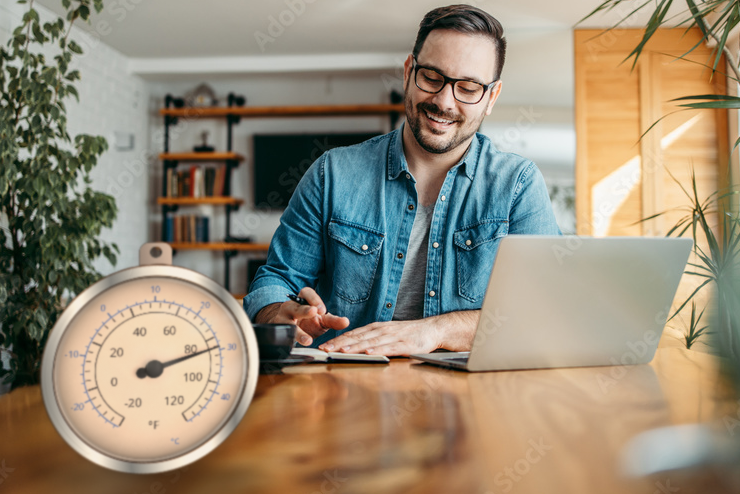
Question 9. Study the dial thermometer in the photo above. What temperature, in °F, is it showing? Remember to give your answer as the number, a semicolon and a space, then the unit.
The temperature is 84; °F
